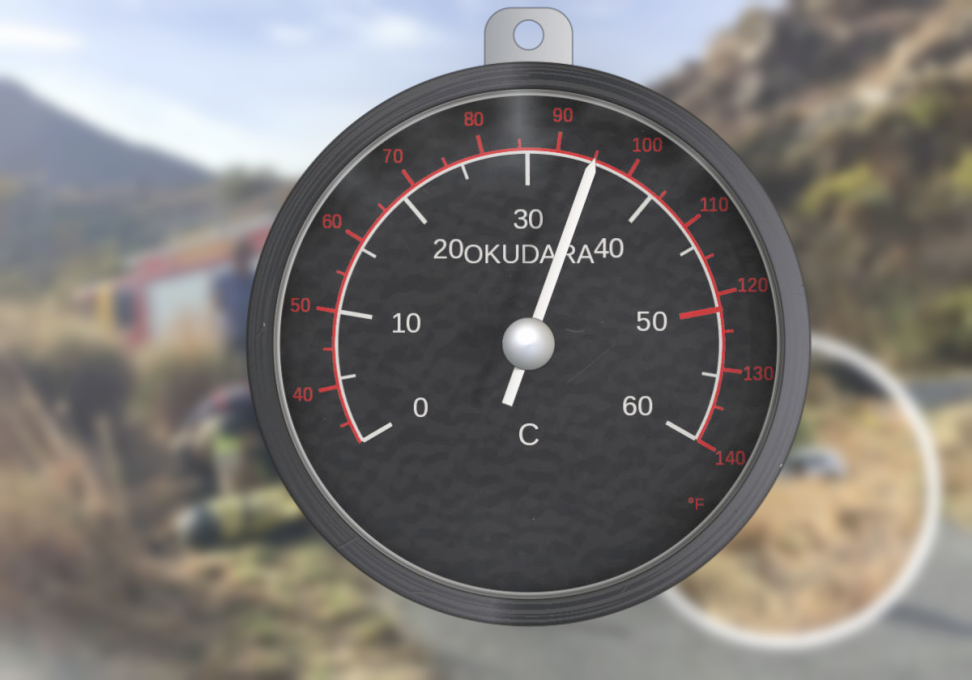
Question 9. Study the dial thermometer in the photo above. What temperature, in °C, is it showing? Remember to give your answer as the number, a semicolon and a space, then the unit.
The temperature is 35; °C
